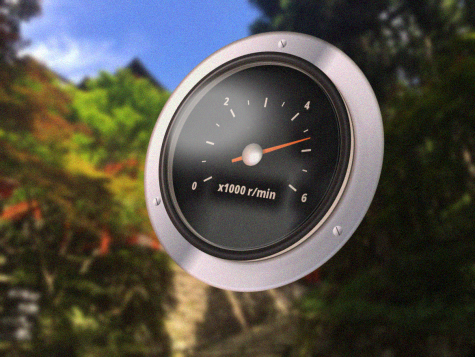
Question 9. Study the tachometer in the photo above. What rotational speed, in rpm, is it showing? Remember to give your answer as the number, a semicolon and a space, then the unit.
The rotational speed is 4750; rpm
